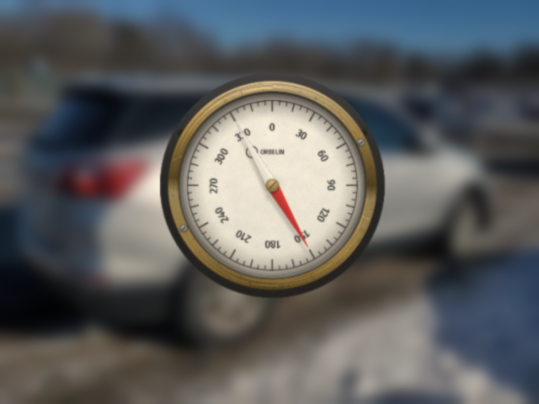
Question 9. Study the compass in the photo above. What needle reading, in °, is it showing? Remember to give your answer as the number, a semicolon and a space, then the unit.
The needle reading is 150; °
